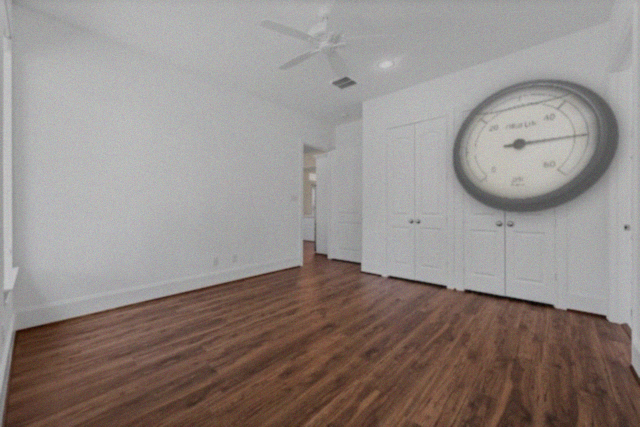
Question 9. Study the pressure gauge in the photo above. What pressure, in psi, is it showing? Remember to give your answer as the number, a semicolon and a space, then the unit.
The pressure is 50; psi
